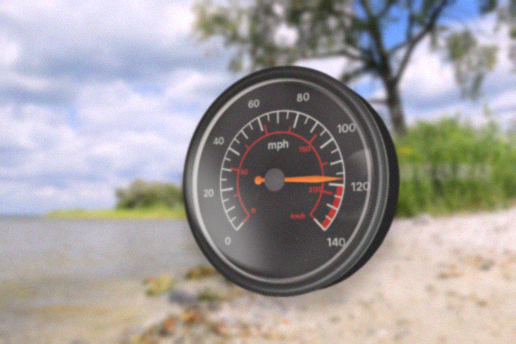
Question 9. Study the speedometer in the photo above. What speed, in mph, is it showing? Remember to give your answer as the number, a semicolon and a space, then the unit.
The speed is 117.5; mph
